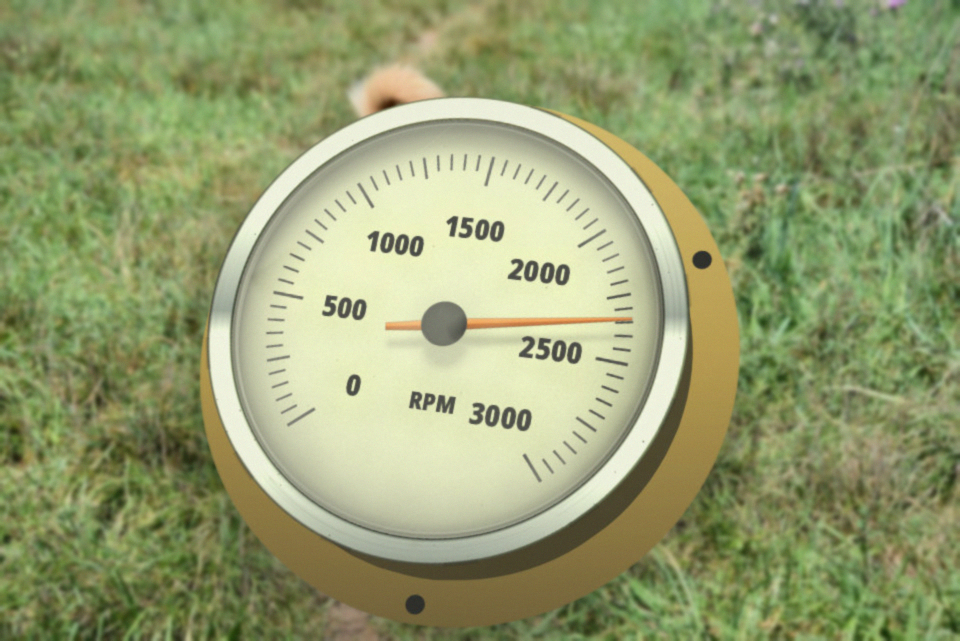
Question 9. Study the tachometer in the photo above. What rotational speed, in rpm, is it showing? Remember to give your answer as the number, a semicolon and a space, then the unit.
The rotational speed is 2350; rpm
